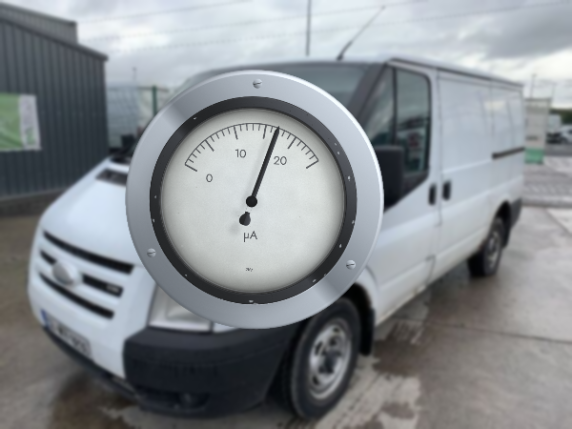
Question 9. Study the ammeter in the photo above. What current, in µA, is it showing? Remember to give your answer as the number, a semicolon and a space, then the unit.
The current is 17; µA
